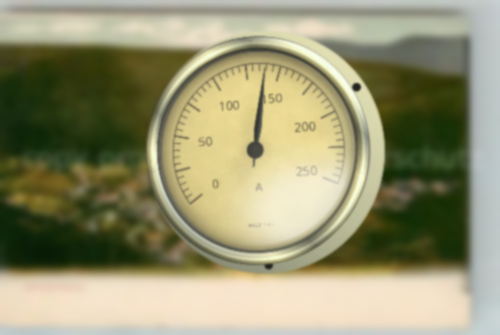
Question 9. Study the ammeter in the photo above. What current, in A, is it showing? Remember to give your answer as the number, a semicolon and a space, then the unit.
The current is 140; A
